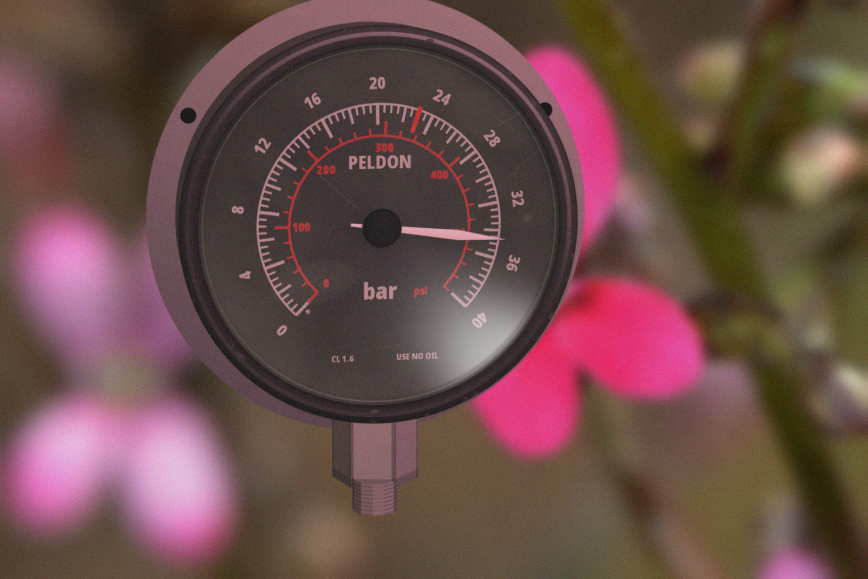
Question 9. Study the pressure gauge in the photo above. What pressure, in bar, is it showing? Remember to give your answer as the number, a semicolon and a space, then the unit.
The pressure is 34.5; bar
